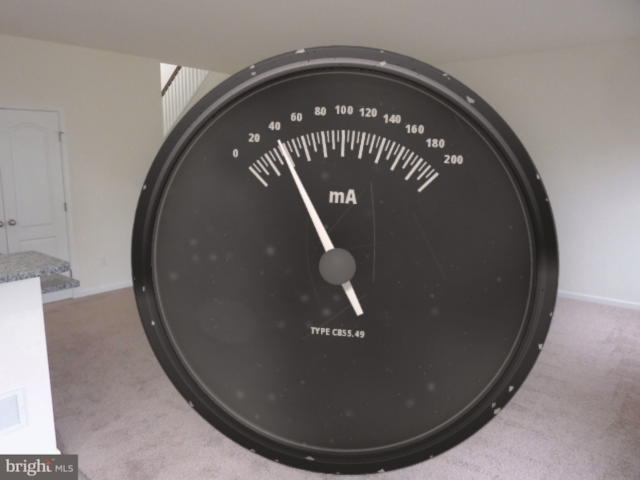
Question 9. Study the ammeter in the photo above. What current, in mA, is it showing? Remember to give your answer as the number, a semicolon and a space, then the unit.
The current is 40; mA
